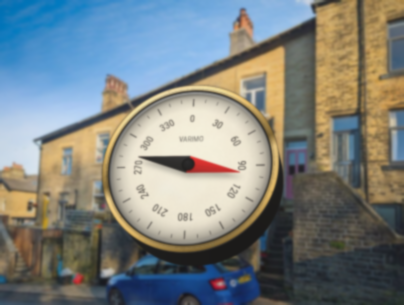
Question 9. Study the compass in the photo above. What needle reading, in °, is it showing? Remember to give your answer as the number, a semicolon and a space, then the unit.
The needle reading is 100; °
